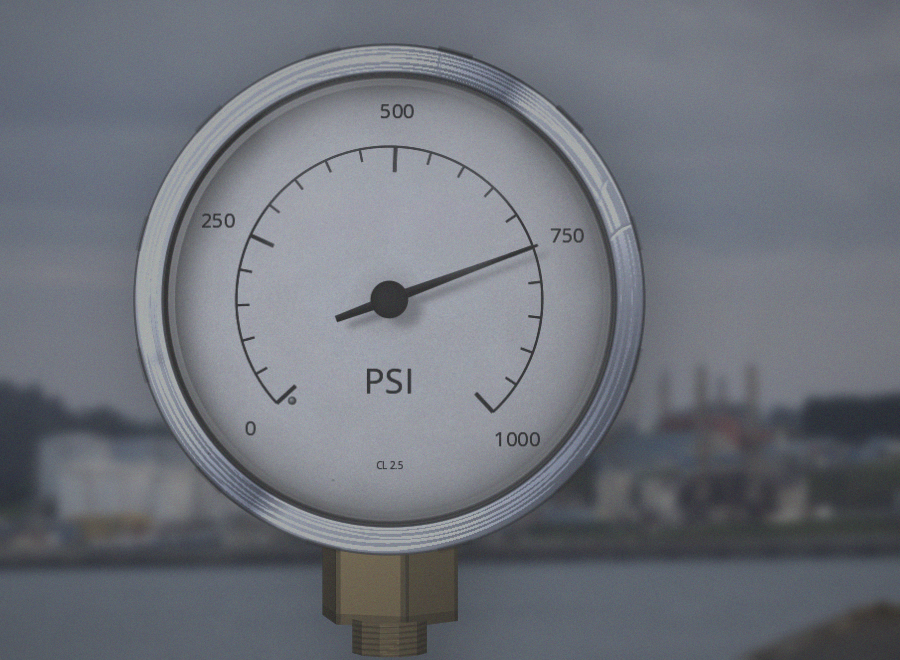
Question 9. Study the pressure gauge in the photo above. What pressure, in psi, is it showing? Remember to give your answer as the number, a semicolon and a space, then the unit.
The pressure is 750; psi
